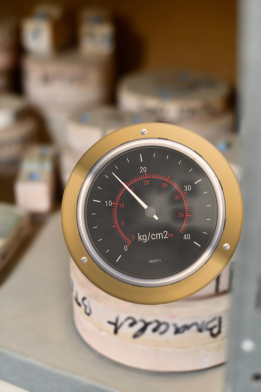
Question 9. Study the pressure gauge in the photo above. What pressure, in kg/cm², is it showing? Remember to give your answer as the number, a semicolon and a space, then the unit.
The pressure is 15; kg/cm²
